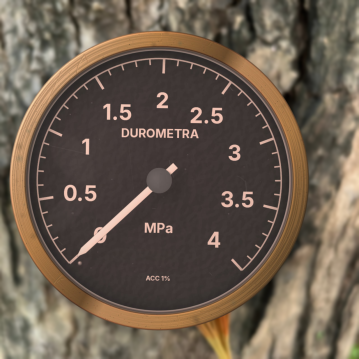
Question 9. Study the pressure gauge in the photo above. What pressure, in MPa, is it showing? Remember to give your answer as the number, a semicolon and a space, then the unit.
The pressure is 0; MPa
